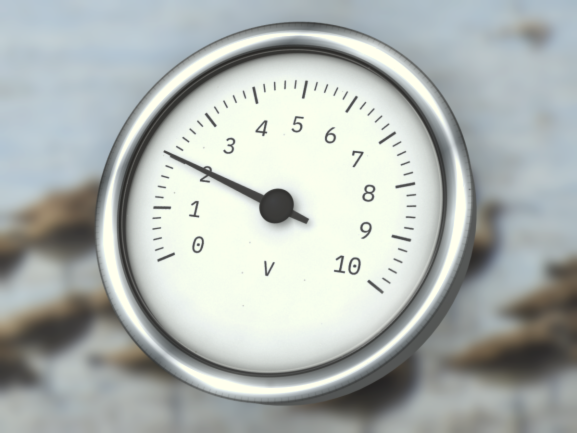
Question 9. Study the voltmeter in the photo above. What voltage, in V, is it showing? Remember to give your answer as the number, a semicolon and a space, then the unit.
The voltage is 2; V
